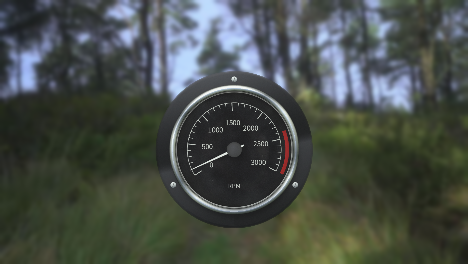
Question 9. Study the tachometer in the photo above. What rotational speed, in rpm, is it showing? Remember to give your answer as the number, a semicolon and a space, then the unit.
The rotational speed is 100; rpm
